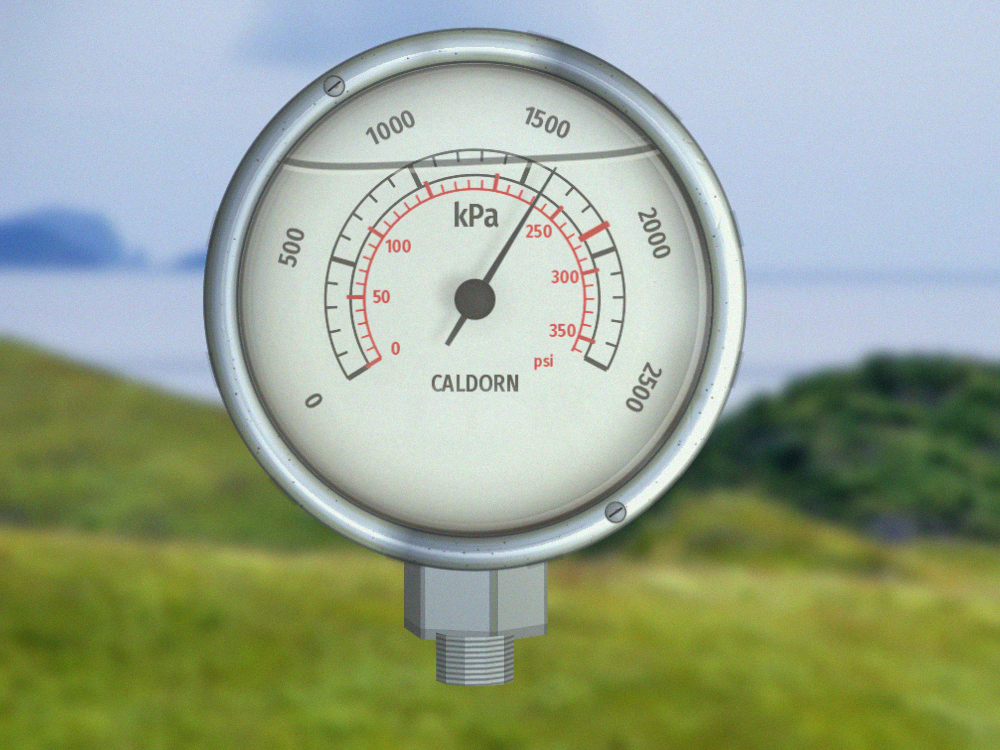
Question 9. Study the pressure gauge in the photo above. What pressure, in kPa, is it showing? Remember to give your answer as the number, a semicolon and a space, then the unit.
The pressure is 1600; kPa
